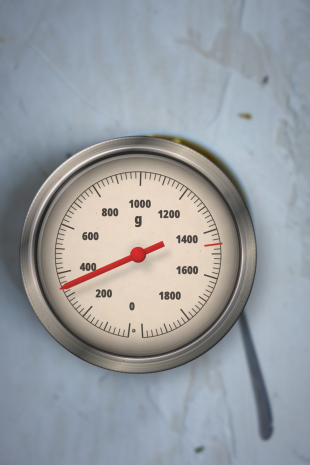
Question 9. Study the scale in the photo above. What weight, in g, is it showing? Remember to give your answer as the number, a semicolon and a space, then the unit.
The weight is 340; g
